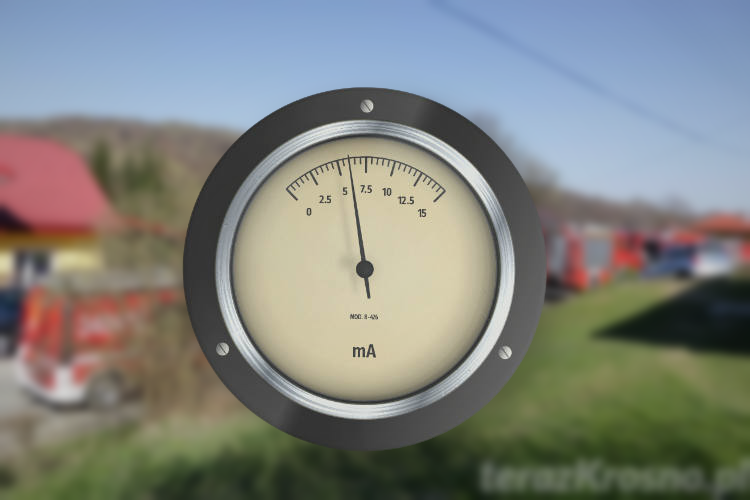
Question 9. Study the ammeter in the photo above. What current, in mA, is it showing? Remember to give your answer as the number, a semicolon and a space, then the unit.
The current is 6; mA
